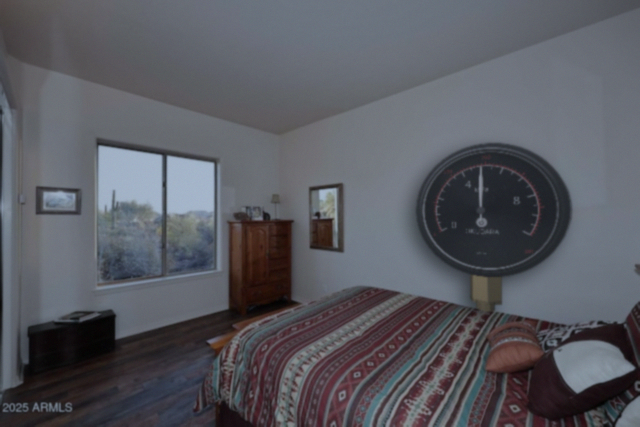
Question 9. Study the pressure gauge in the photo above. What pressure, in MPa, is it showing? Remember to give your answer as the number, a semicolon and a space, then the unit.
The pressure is 5; MPa
